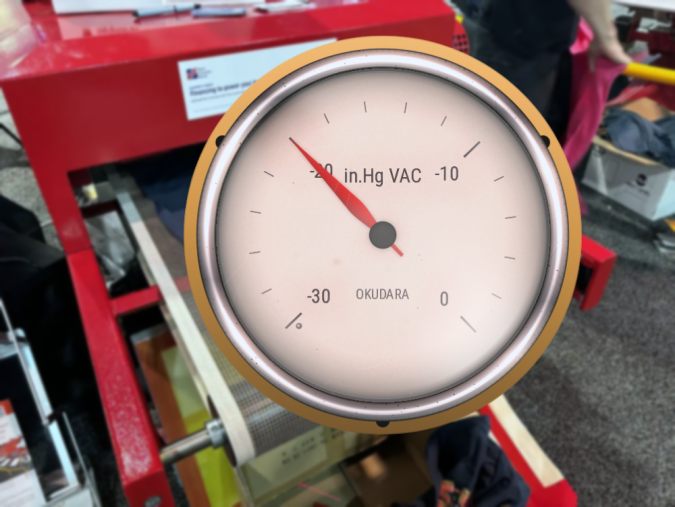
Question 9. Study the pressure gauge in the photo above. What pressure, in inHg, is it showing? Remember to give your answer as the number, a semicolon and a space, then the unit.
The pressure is -20; inHg
